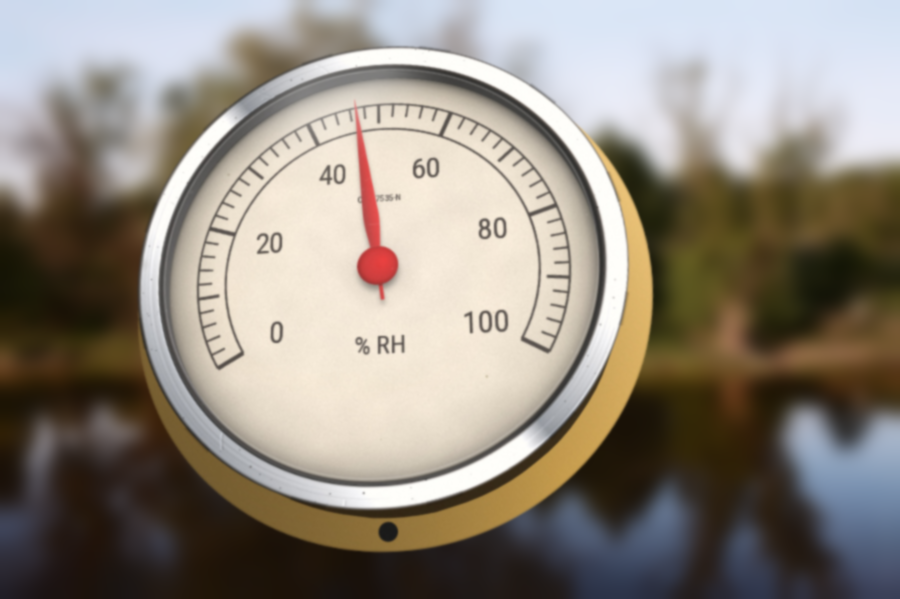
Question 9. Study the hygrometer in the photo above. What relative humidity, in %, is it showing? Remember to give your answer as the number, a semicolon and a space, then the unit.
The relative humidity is 47; %
